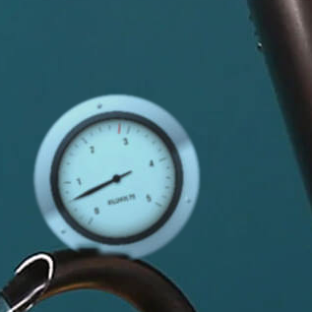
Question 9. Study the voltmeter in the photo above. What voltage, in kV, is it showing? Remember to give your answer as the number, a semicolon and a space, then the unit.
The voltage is 0.6; kV
